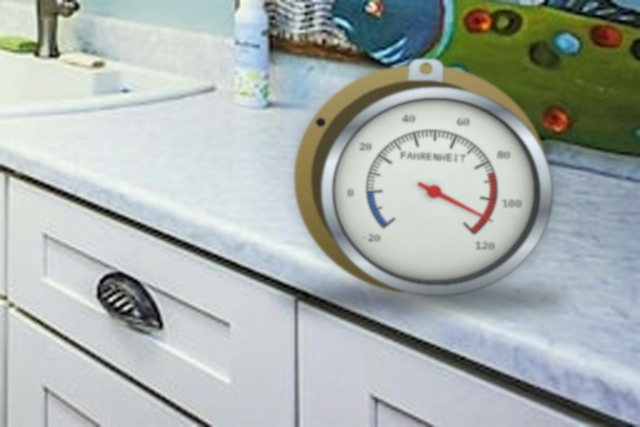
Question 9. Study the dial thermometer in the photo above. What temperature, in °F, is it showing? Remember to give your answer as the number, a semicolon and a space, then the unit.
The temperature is 110; °F
